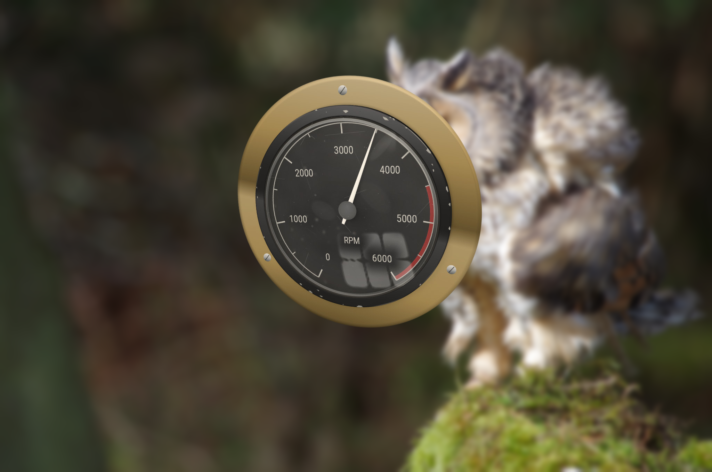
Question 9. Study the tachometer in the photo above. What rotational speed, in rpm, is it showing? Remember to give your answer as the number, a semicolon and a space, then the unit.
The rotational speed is 3500; rpm
